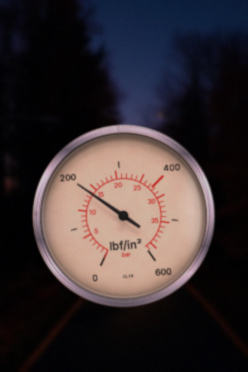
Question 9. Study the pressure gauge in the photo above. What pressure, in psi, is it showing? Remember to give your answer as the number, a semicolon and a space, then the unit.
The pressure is 200; psi
